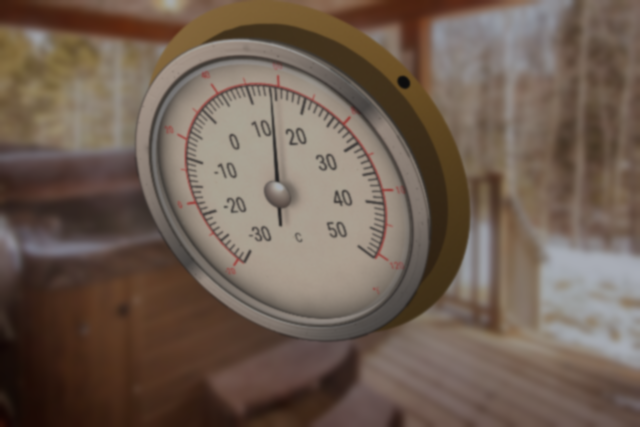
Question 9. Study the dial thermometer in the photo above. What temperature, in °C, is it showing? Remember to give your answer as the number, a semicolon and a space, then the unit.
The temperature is 15; °C
